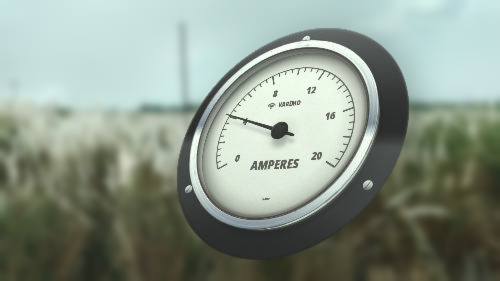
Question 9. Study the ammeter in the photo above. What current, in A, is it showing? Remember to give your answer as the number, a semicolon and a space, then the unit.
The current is 4; A
